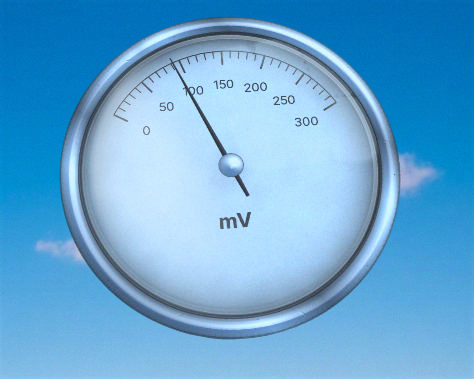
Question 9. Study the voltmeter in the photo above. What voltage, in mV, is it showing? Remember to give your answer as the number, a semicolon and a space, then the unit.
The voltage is 90; mV
